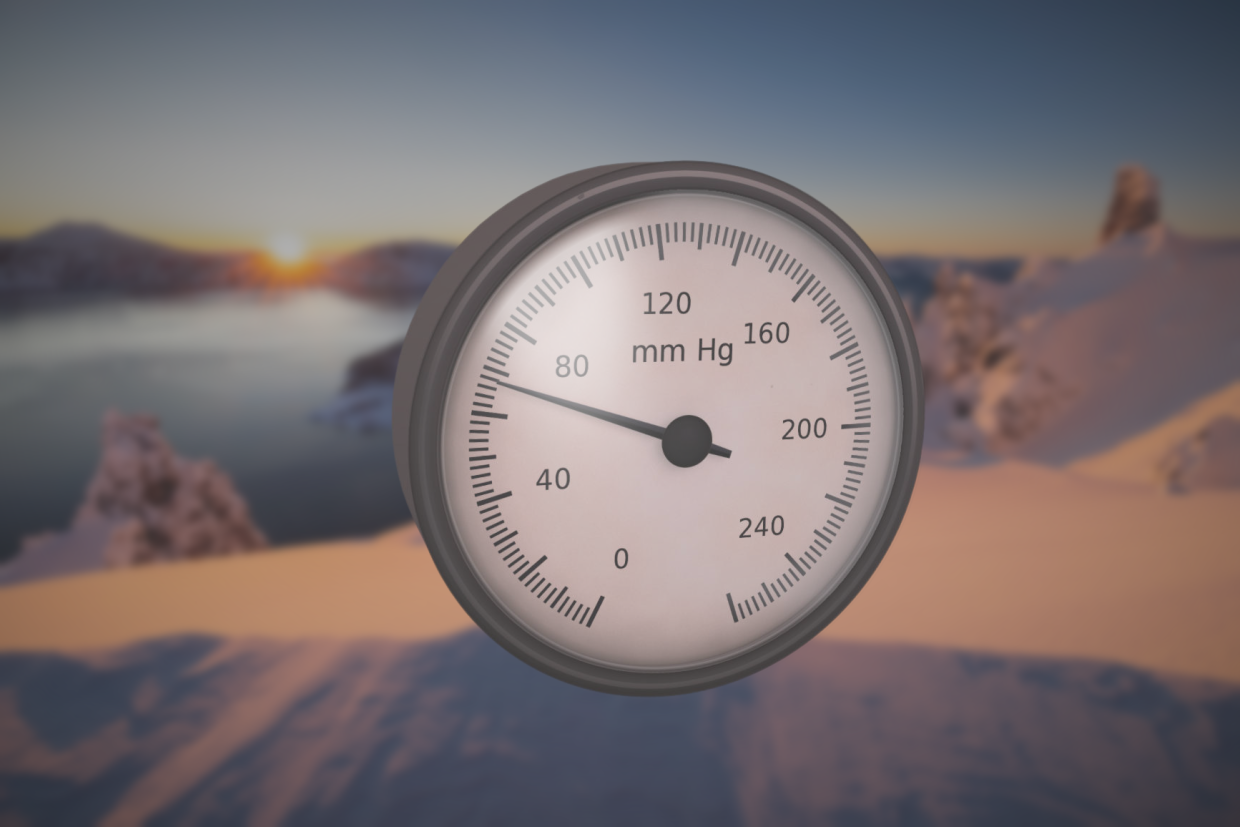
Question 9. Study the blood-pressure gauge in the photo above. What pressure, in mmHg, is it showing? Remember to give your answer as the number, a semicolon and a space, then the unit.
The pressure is 68; mmHg
